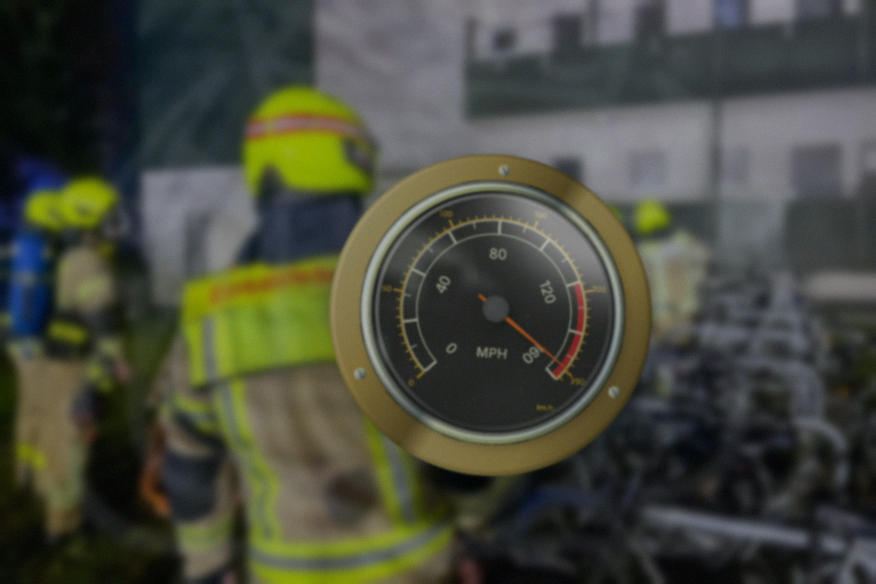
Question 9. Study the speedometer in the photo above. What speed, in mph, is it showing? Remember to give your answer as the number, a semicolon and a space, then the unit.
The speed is 155; mph
